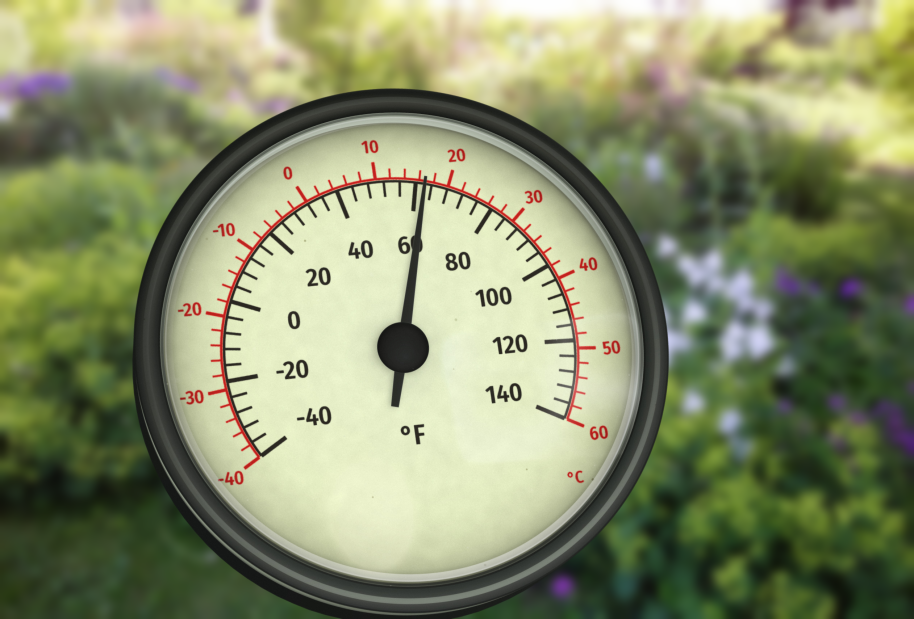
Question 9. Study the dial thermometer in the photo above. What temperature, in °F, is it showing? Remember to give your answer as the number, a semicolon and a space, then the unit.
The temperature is 62; °F
